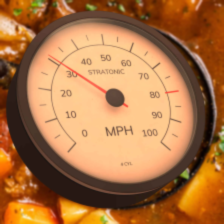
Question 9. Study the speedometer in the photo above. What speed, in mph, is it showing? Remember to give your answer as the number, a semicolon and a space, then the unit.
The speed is 30; mph
